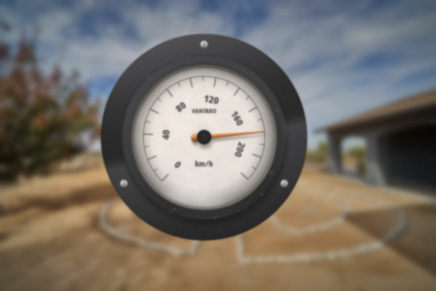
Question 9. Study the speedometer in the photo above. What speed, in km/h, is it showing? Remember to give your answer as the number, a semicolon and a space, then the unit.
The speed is 180; km/h
